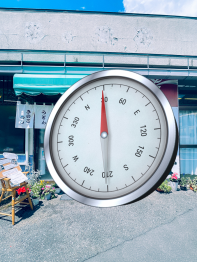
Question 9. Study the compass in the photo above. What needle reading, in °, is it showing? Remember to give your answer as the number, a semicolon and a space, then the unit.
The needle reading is 30; °
